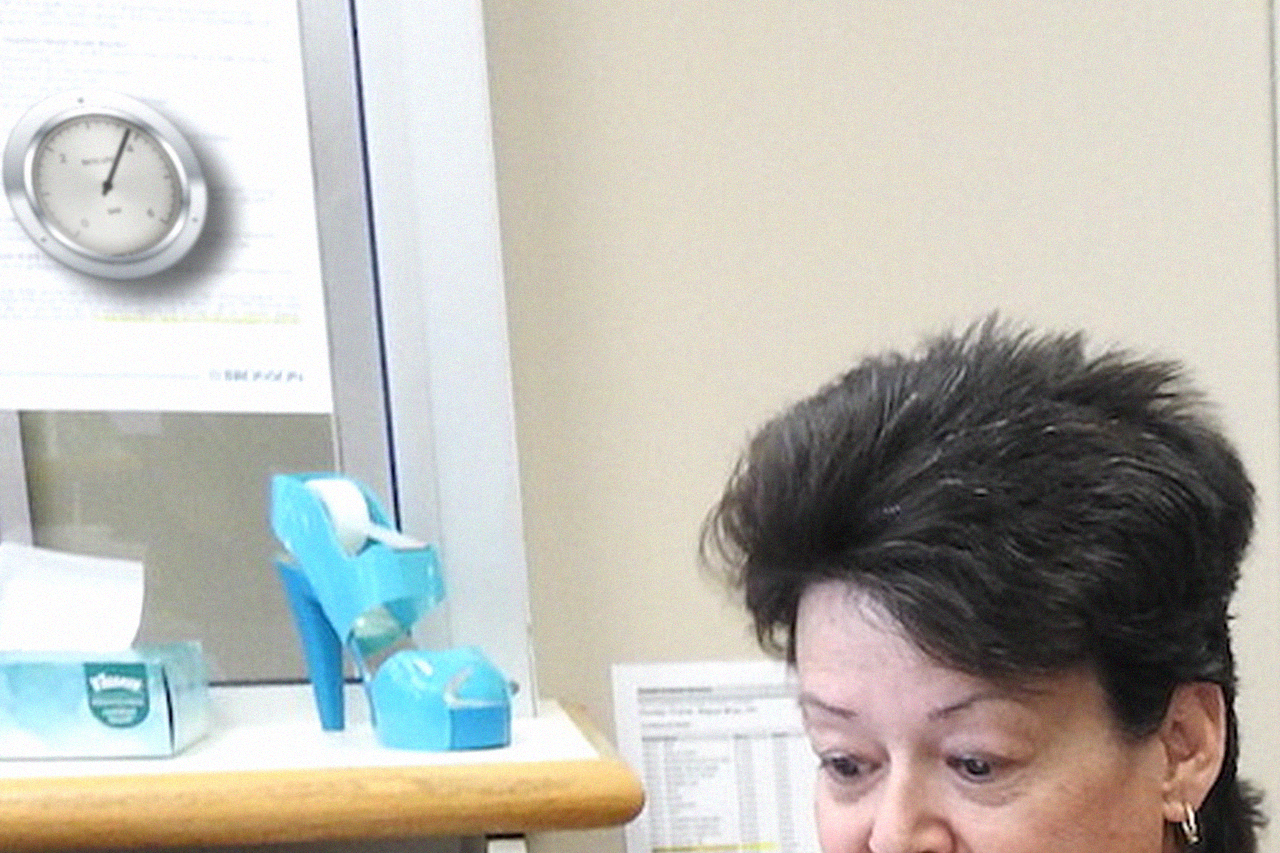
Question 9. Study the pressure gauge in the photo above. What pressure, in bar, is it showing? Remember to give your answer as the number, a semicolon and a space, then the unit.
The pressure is 3.8; bar
